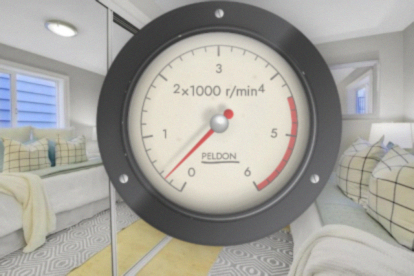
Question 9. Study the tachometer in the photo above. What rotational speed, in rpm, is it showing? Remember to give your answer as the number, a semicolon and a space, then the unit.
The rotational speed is 300; rpm
